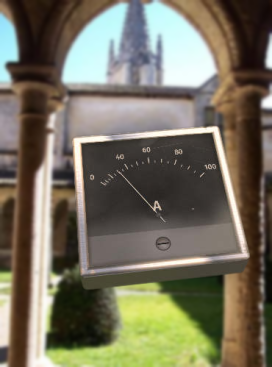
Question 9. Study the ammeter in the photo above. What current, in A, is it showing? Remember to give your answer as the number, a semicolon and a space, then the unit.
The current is 30; A
